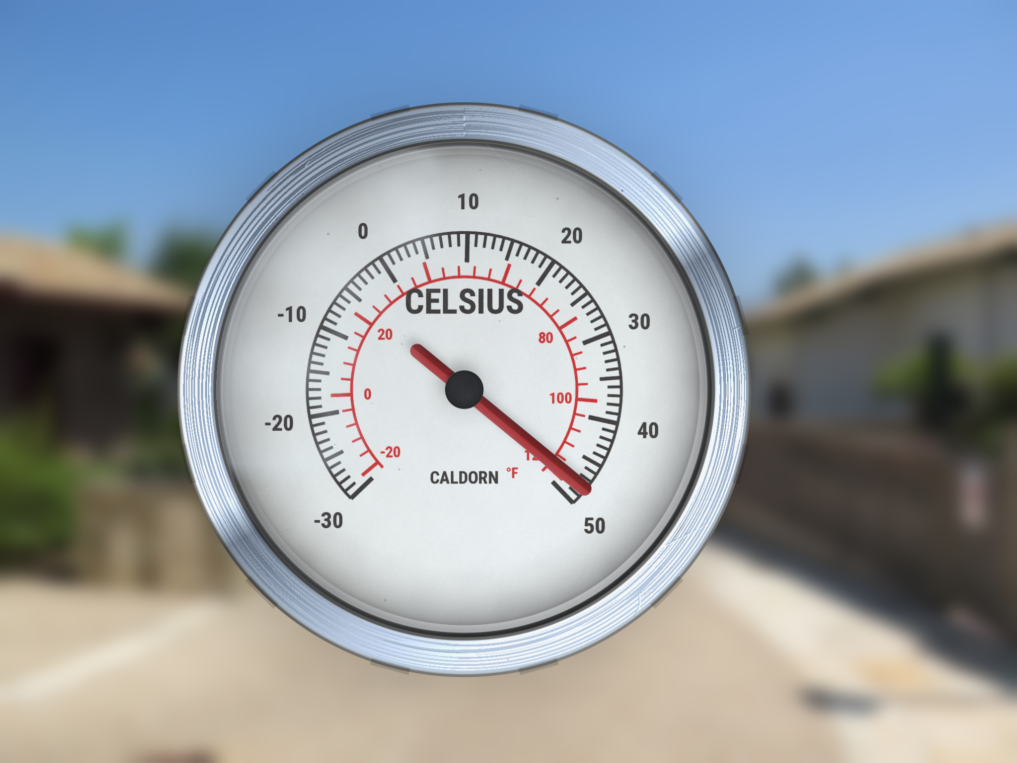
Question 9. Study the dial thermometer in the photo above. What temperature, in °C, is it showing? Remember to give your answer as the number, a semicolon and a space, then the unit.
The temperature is 48; °C
